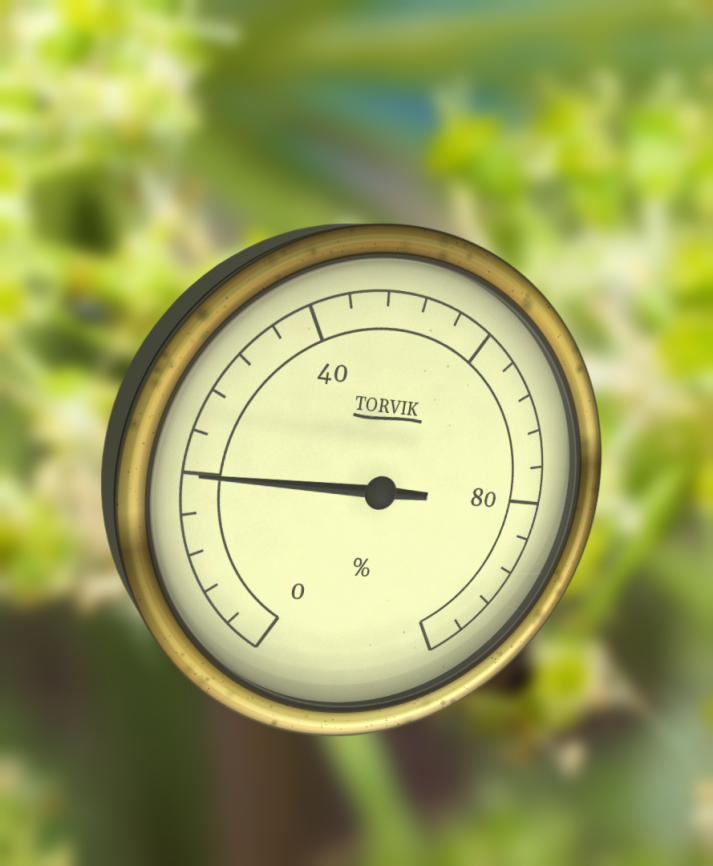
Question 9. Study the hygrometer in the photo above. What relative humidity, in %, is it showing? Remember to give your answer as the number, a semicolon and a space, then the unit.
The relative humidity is 20; %
